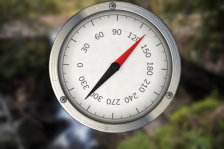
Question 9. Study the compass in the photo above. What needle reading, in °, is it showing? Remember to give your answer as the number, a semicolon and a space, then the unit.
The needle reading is 130; °
